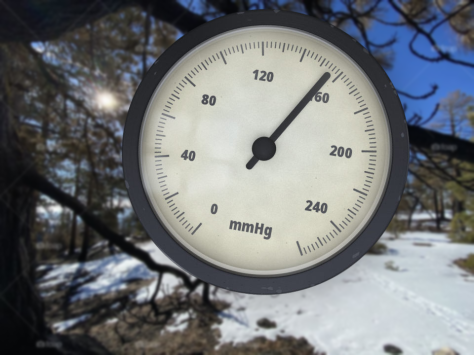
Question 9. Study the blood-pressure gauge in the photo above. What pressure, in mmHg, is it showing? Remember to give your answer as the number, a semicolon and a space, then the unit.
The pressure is 156; mmHg
